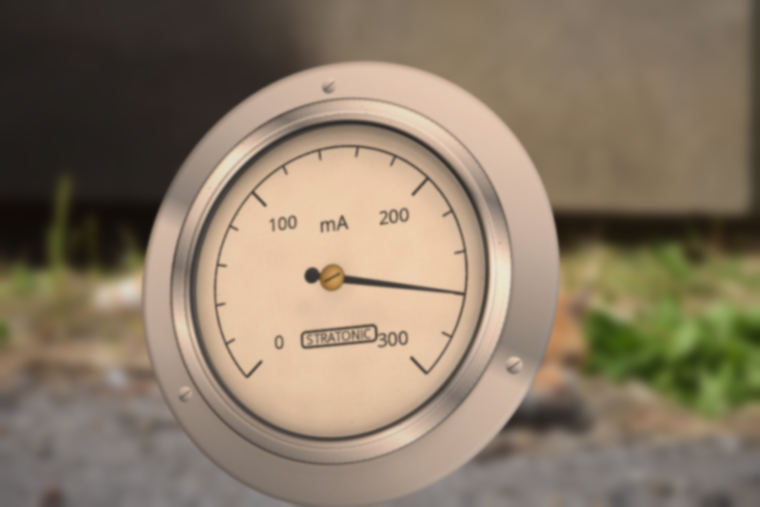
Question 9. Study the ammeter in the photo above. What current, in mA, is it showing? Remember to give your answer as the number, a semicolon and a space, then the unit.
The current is 260; mA
